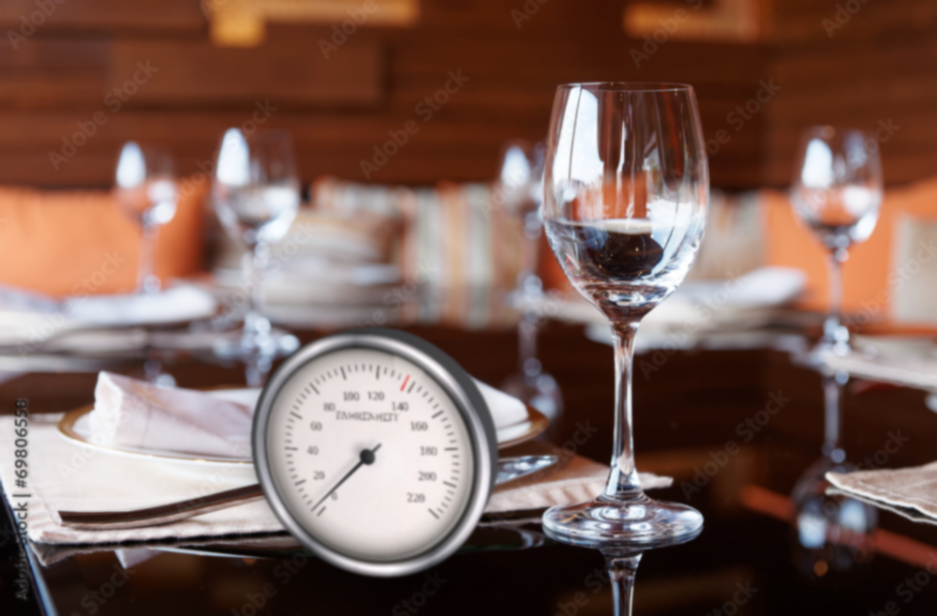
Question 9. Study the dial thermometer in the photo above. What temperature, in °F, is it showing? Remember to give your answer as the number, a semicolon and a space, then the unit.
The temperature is 4; °F
